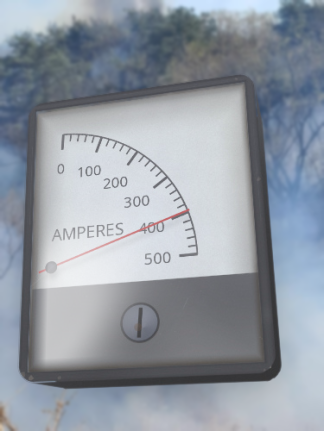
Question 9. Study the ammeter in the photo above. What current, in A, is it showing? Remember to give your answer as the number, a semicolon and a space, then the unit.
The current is 400; A
